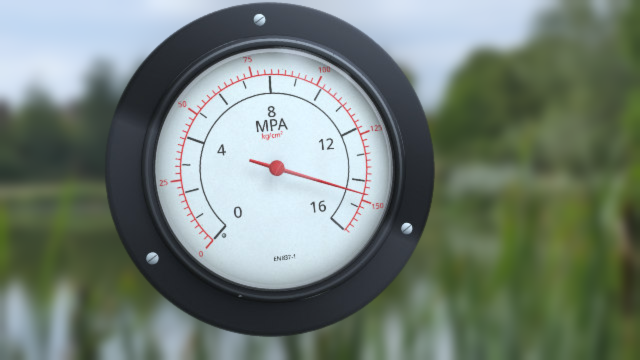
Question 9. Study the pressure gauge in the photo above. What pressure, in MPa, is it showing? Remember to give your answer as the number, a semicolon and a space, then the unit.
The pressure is 14.5; MPa
